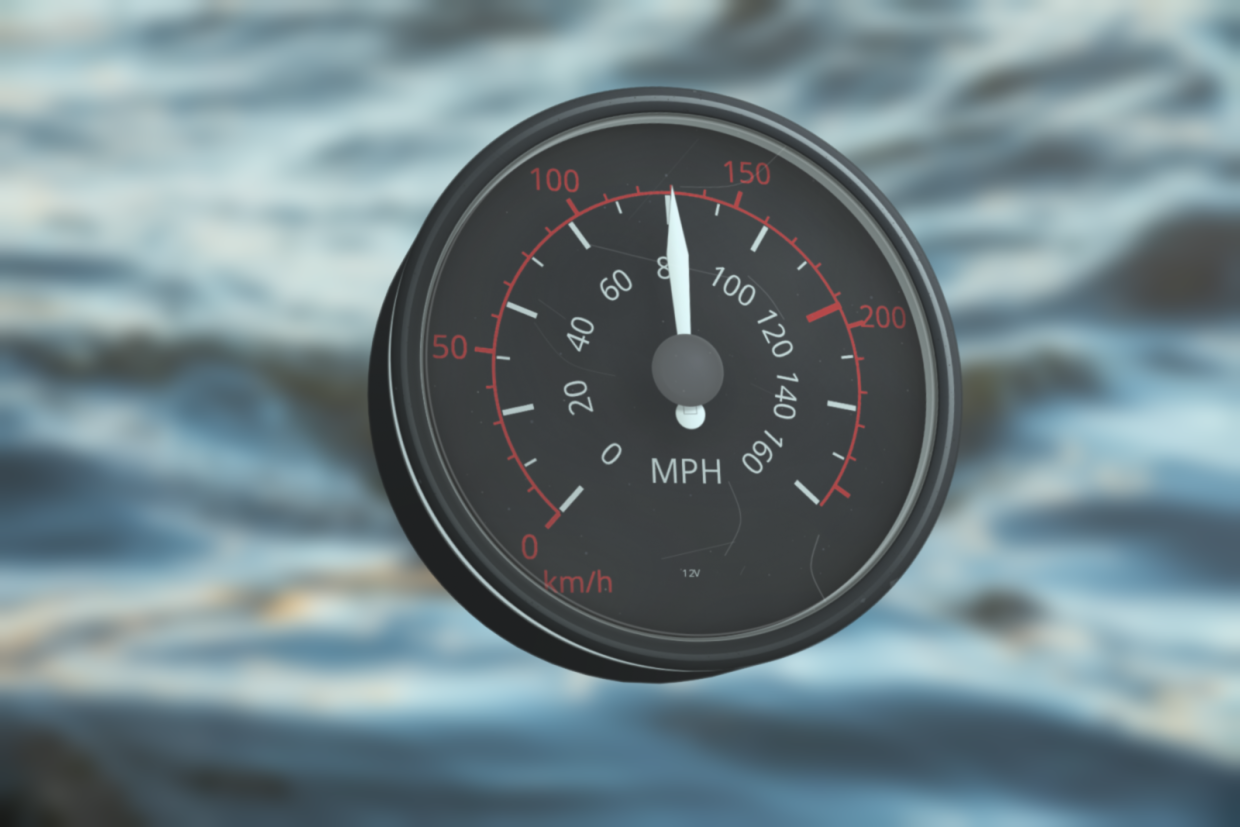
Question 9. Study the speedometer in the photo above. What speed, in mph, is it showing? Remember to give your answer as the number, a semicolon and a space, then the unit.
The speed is 80; mph
